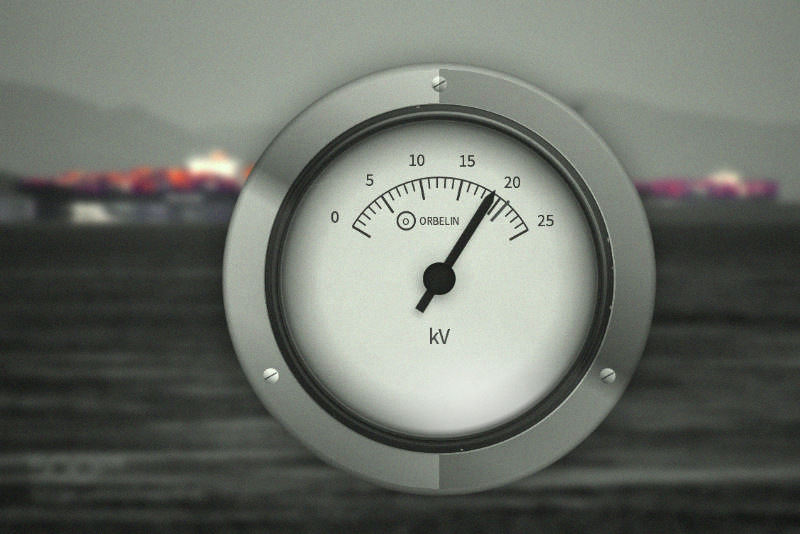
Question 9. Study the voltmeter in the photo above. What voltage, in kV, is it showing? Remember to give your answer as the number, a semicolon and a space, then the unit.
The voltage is 19; kV
